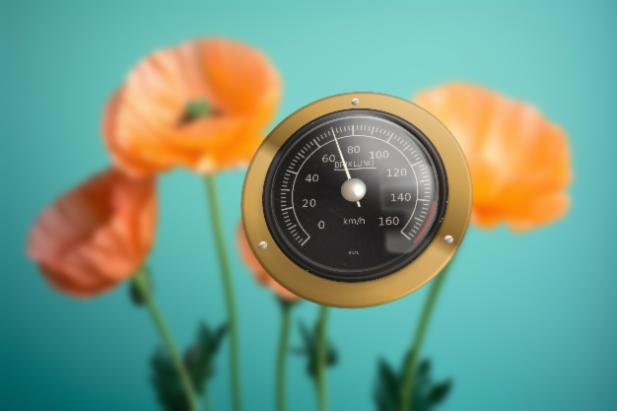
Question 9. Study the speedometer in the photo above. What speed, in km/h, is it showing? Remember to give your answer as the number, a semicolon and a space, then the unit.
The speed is 70; km/h
